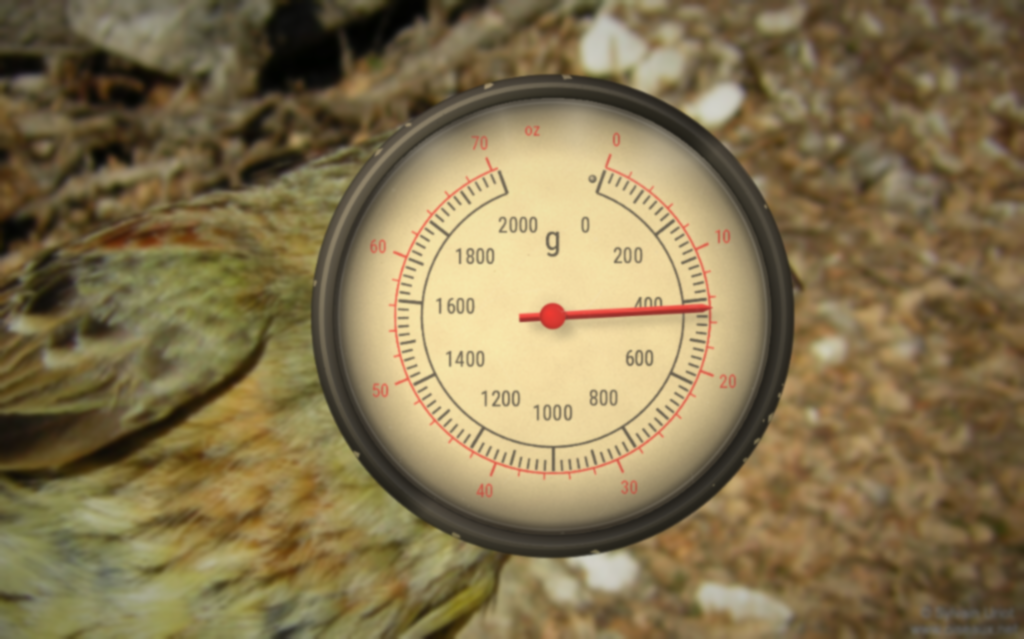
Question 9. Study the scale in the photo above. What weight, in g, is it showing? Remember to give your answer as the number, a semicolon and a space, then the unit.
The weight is 420; g
